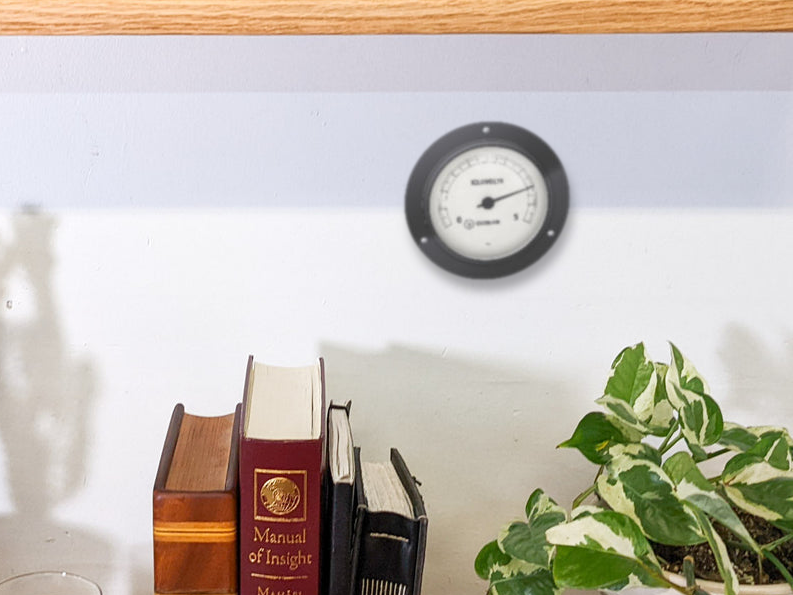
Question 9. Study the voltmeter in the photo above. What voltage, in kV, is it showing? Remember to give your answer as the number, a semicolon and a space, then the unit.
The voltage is 4; kV
